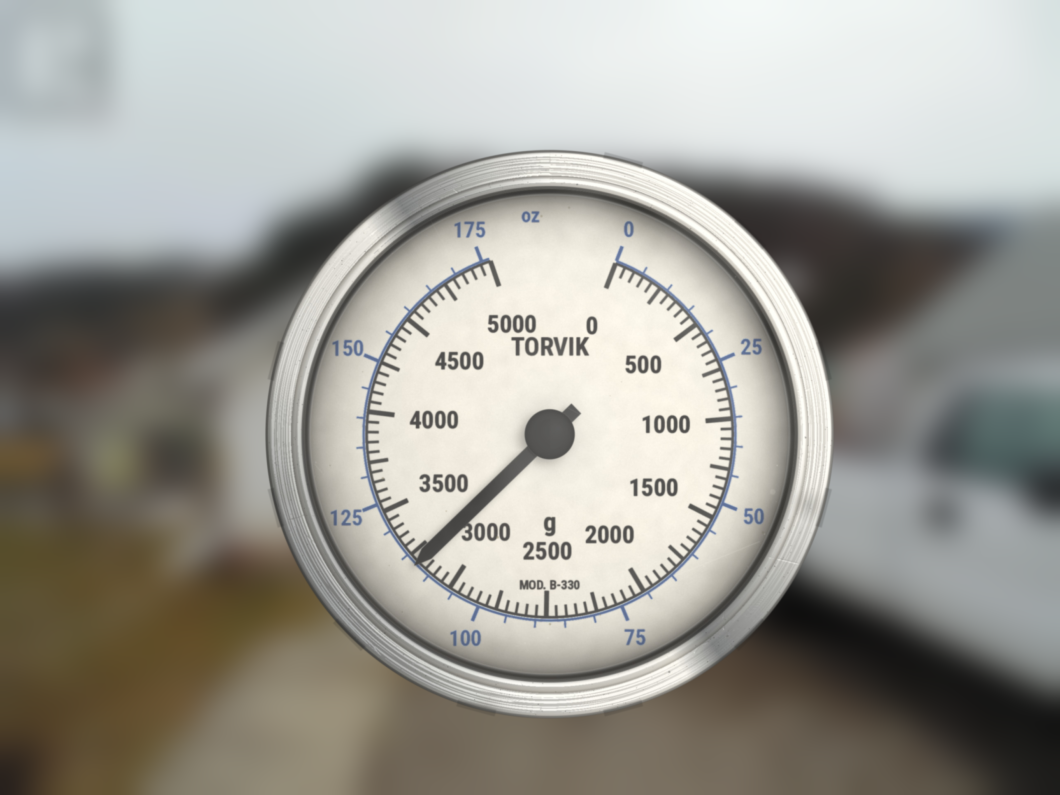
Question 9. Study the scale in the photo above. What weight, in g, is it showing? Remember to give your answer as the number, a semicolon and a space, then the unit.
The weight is 3200; g
